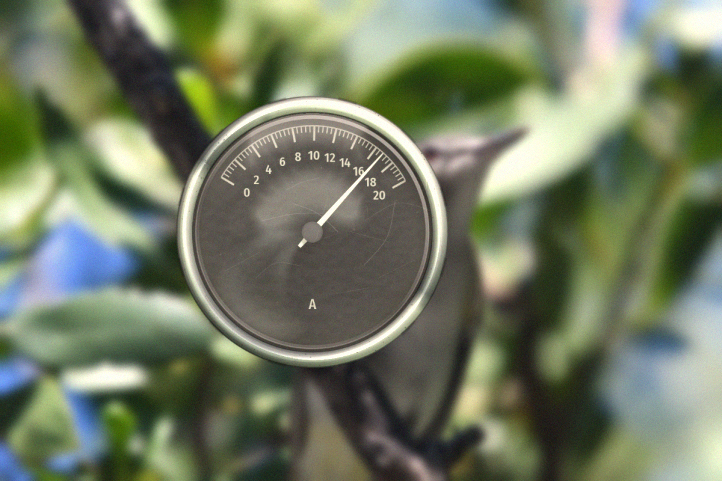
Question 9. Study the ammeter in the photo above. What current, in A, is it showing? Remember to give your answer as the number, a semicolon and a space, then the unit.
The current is 16.8; A
